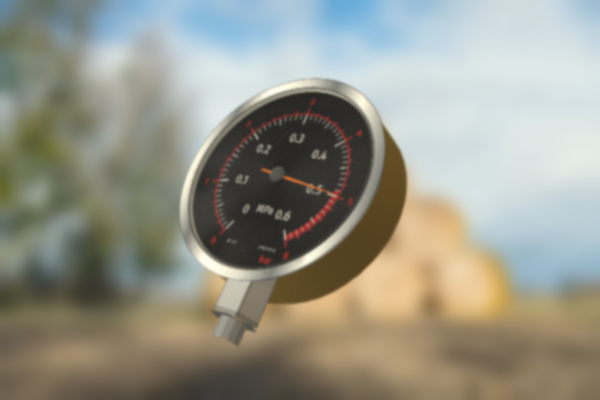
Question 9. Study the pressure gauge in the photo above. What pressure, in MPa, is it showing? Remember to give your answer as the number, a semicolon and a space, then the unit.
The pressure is 0.5; MPa
